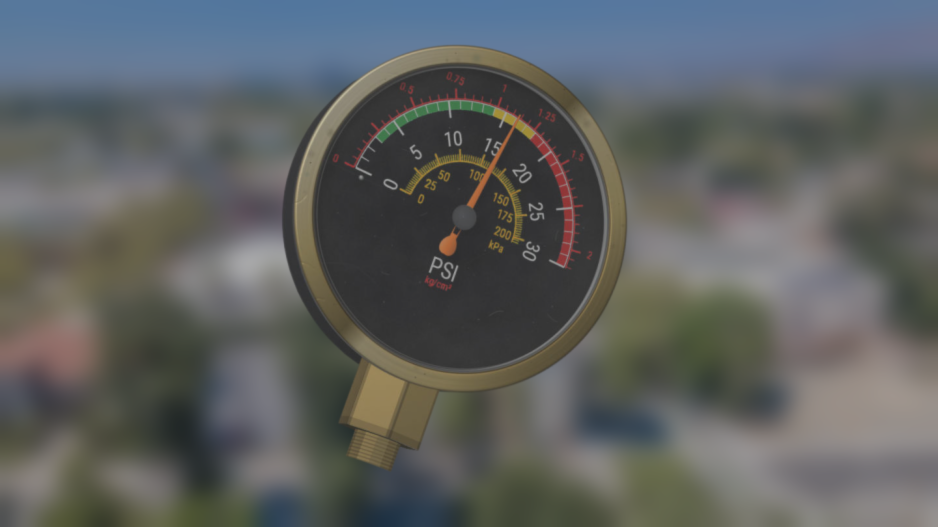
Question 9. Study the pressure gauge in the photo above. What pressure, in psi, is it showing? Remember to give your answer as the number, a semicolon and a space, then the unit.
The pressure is 16; psi
